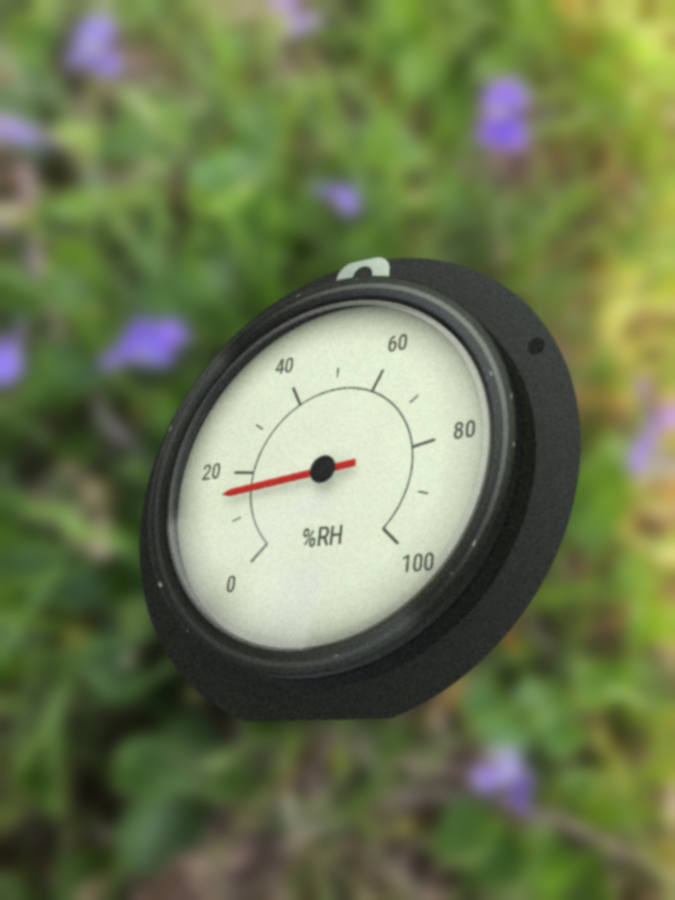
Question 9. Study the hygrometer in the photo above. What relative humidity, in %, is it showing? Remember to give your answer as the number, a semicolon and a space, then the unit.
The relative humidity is 15; %
